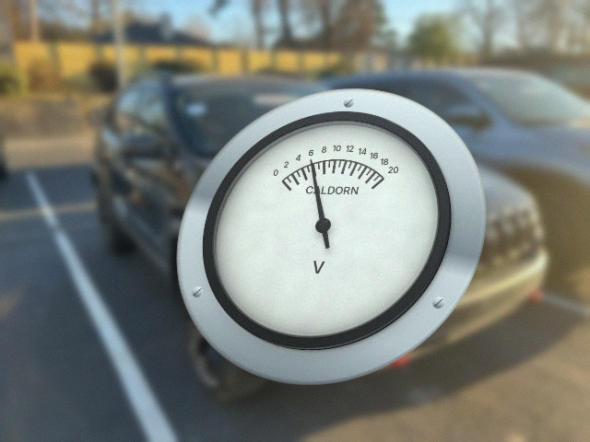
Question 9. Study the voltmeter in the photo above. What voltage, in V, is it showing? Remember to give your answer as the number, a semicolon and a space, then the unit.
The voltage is 6; V
